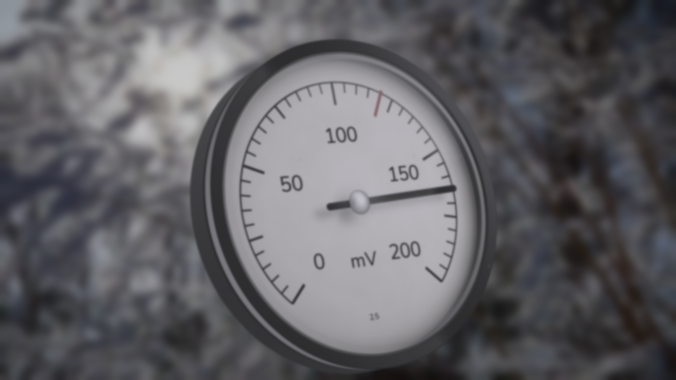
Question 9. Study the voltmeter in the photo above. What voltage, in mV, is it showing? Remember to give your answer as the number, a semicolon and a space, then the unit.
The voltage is 165; mV
